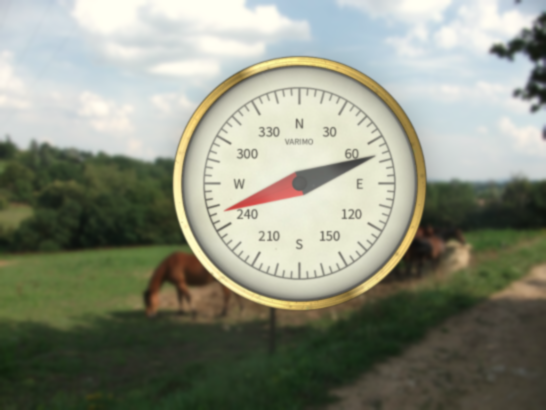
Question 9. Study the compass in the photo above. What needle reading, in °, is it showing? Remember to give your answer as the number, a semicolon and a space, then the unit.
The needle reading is 250; °
